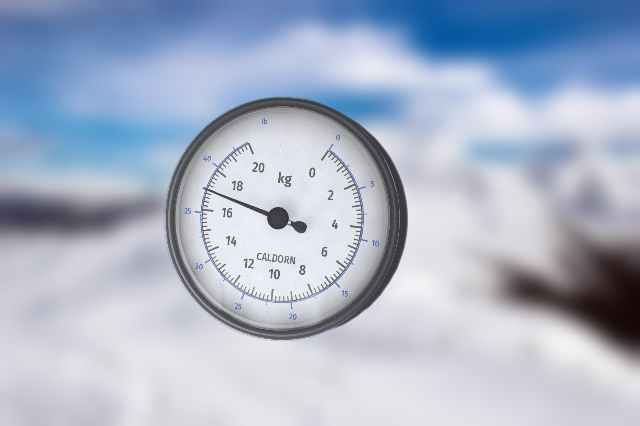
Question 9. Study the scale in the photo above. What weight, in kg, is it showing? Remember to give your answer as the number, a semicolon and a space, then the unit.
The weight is 17; kg
